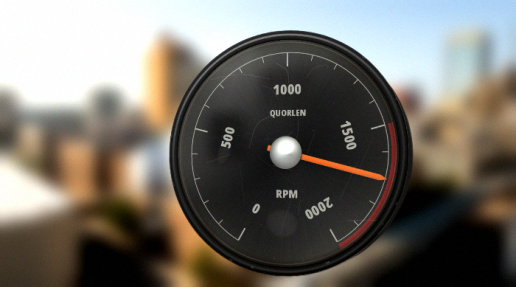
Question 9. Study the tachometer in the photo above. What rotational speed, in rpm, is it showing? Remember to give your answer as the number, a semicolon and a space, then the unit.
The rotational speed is 1700; rpm
